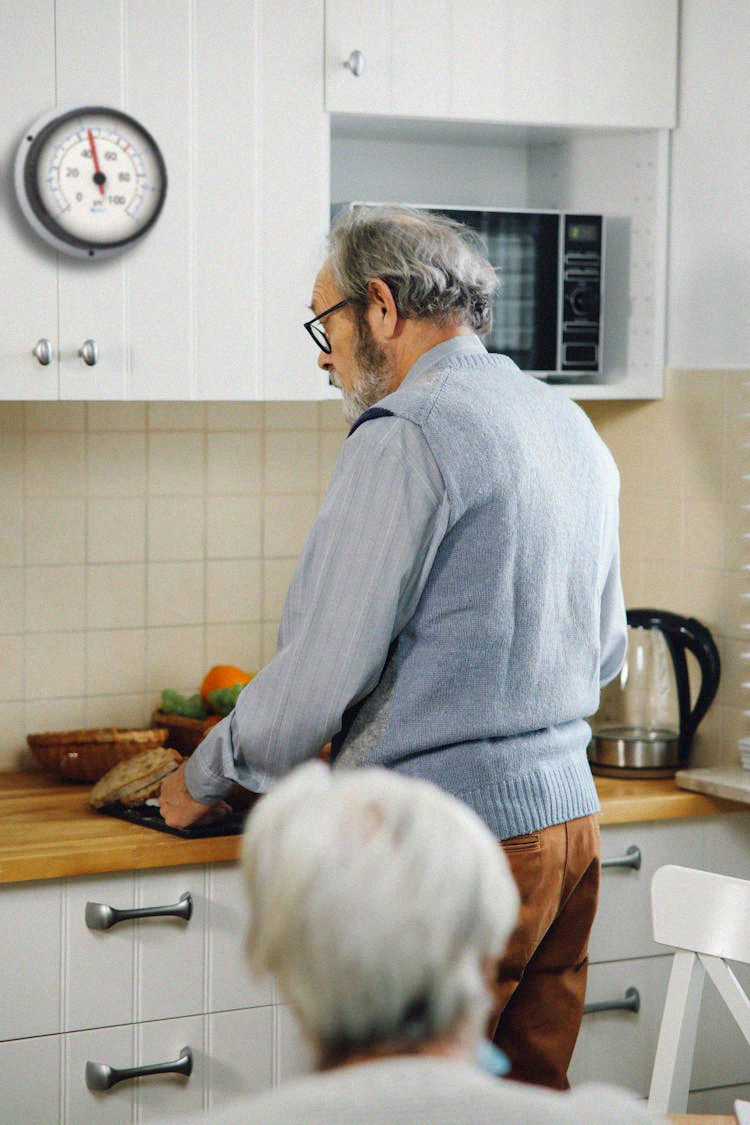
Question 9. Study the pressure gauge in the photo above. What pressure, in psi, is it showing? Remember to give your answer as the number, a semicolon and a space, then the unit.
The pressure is 45; psi
